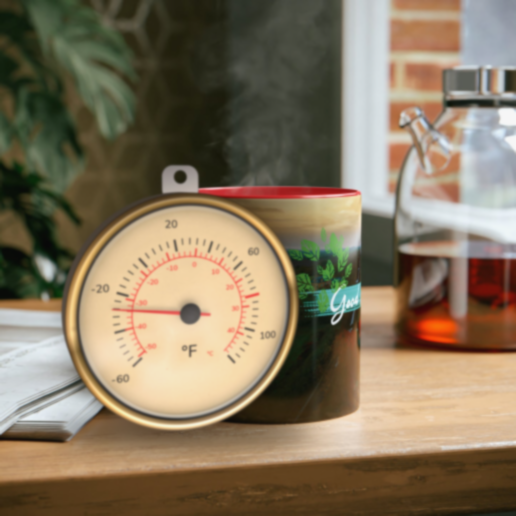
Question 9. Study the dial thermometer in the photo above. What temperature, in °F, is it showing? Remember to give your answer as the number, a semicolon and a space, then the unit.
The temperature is -28; °F
